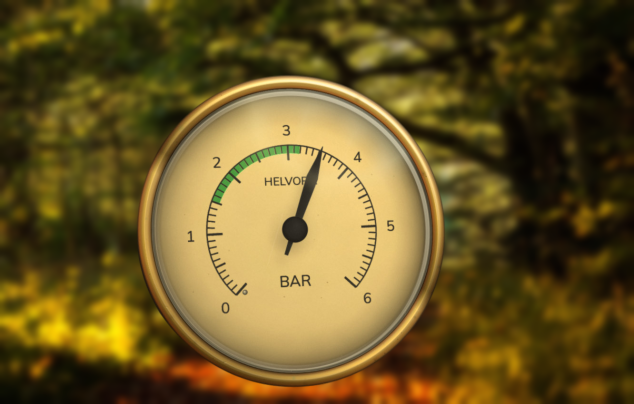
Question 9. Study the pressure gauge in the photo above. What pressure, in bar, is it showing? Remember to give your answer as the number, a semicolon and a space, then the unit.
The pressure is 3.5; bar
